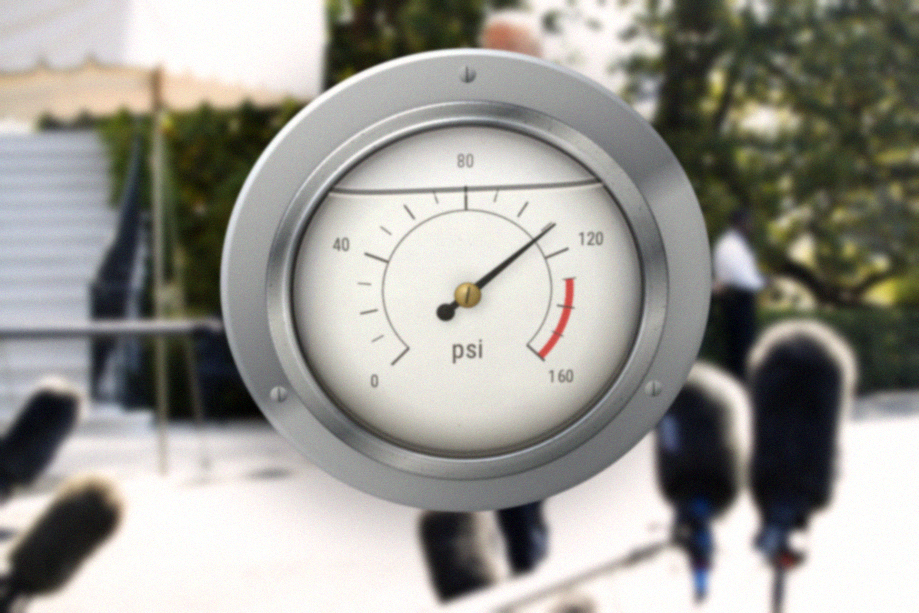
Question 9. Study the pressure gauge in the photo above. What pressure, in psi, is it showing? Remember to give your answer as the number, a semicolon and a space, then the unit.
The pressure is 110; psi
